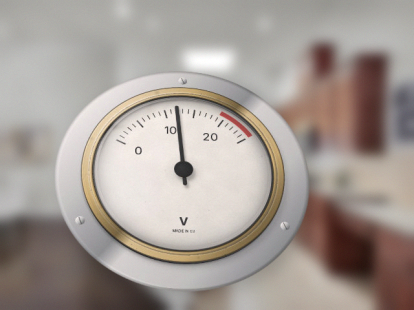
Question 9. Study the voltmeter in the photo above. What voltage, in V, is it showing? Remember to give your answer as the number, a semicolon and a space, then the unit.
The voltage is 12; V
